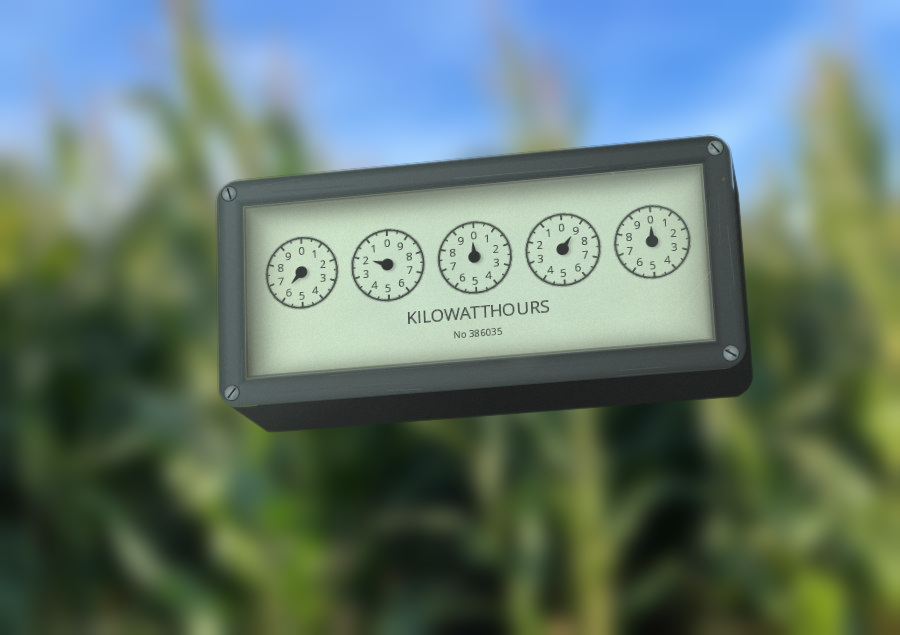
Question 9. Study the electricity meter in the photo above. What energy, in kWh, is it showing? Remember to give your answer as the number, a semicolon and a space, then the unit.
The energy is 61990; kWh
